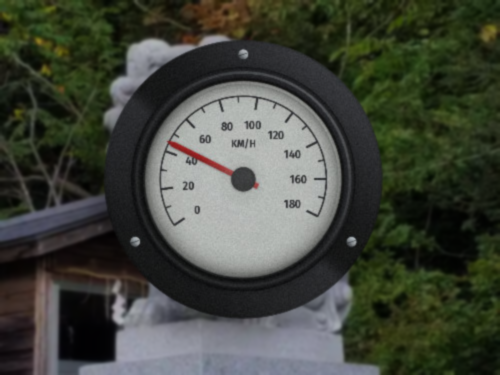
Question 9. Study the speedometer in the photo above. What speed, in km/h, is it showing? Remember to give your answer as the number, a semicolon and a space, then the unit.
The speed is 45; km/h
